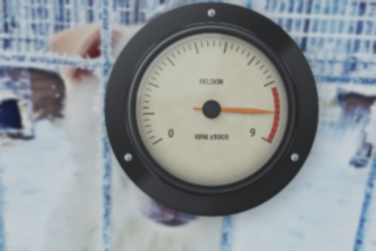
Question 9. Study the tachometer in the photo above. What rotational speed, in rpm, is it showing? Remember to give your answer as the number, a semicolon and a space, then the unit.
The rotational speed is 8000; rpm
